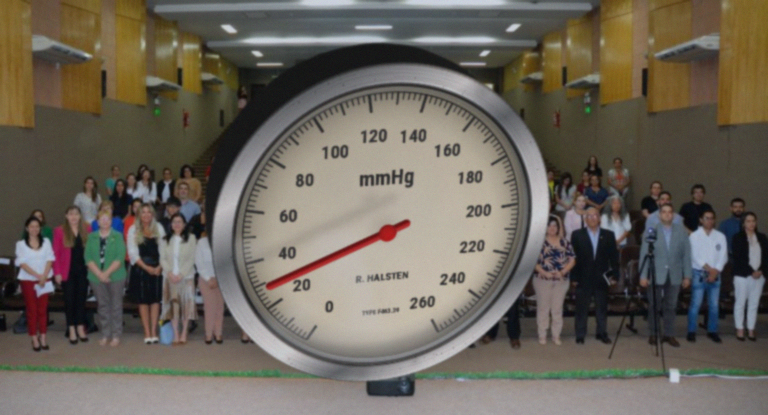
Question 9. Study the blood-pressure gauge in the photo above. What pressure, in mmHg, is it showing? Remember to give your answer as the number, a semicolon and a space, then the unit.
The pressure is 30; mmHg
